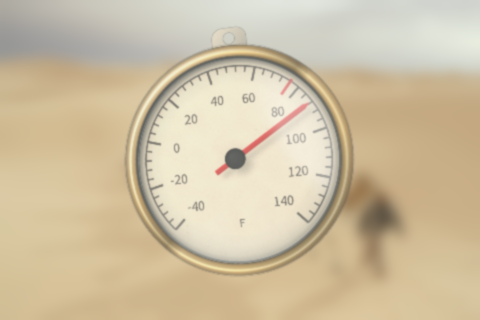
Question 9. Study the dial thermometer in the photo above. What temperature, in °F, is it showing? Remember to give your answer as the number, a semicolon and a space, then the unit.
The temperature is 88; °F
